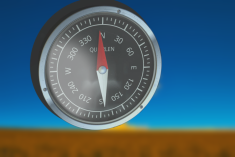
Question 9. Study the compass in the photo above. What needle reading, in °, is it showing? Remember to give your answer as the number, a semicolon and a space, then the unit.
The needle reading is 355; °
